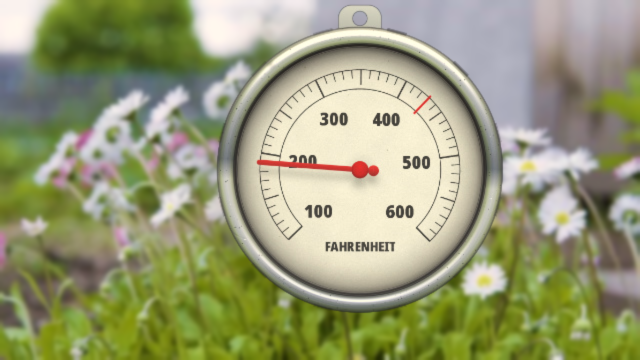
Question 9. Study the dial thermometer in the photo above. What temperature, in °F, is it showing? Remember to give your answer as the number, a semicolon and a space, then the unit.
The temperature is 190; °F
